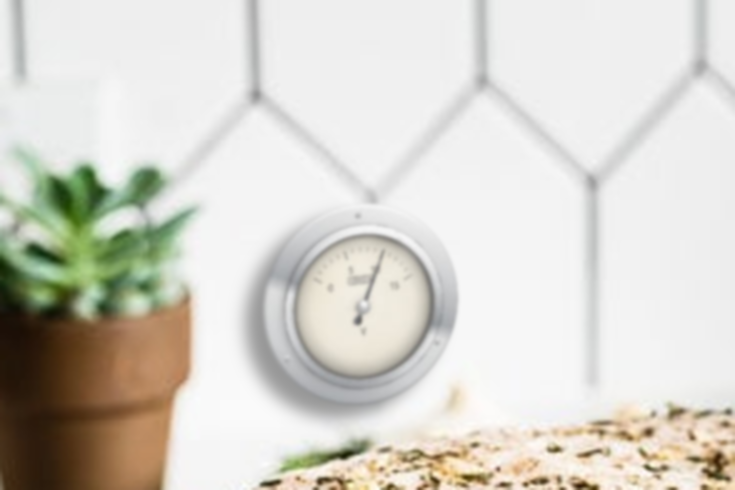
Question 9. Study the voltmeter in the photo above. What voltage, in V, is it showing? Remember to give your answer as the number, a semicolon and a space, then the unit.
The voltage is 10; V
